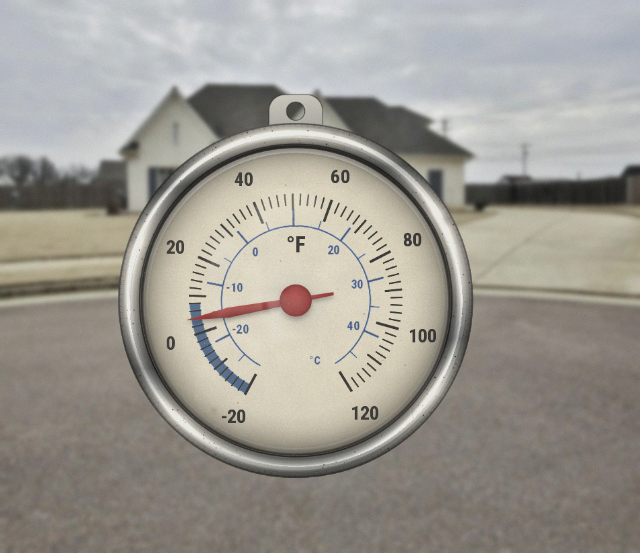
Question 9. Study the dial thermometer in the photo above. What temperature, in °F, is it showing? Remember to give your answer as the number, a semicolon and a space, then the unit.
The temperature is 4; °F
